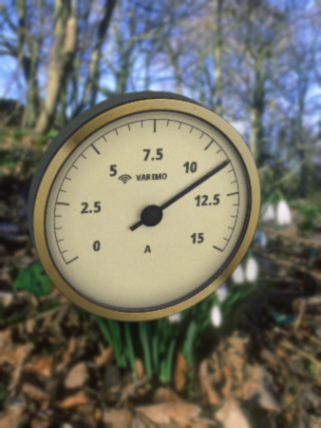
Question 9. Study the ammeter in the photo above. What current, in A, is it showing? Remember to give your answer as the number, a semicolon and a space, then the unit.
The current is 11; A
